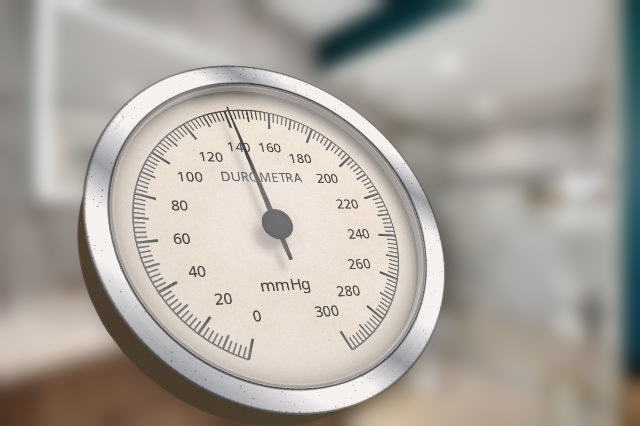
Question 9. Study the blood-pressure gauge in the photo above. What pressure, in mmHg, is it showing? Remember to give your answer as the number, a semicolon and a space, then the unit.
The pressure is 140; mmHg
